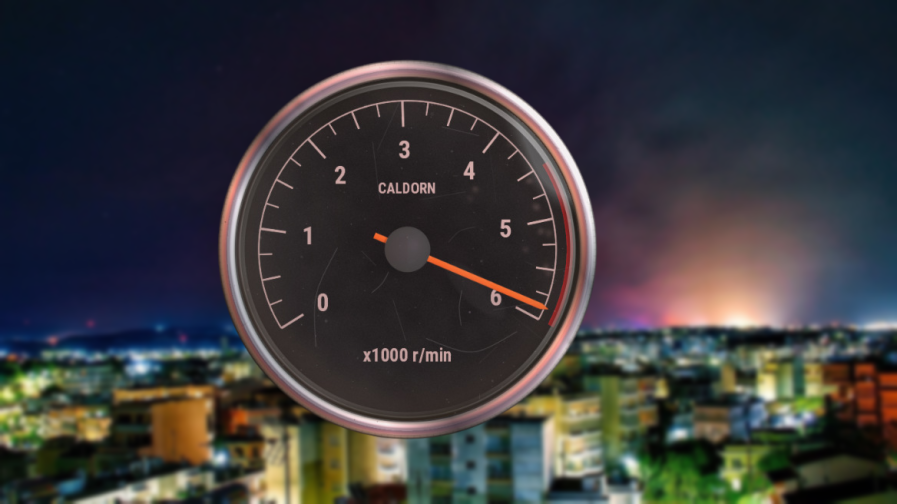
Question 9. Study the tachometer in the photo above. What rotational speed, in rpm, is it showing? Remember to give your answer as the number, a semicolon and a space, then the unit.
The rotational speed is 5875; rpm
